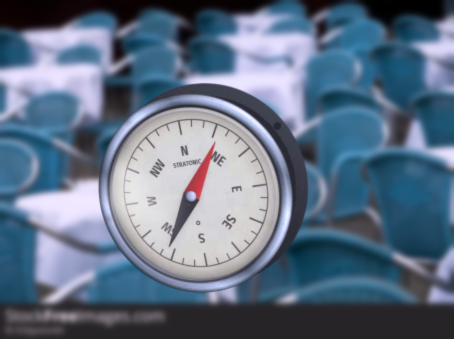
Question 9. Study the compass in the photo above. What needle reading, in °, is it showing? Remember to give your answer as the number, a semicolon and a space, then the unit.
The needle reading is 35; °
